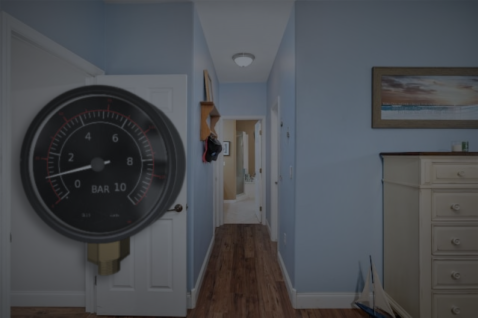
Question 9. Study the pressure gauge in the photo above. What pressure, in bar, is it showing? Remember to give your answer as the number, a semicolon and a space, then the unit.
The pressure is 1; bar
